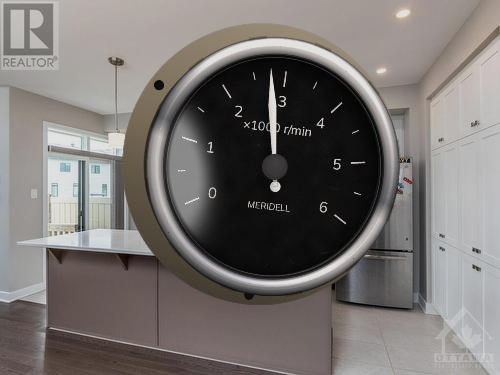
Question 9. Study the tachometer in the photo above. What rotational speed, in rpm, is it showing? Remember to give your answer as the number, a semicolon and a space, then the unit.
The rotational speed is 2750; rpm
